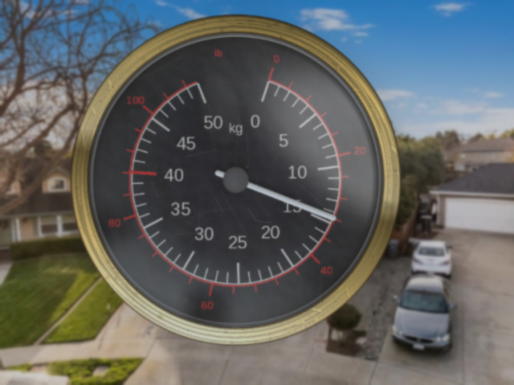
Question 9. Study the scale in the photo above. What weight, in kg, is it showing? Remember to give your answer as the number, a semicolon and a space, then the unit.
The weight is 14.5; kg
